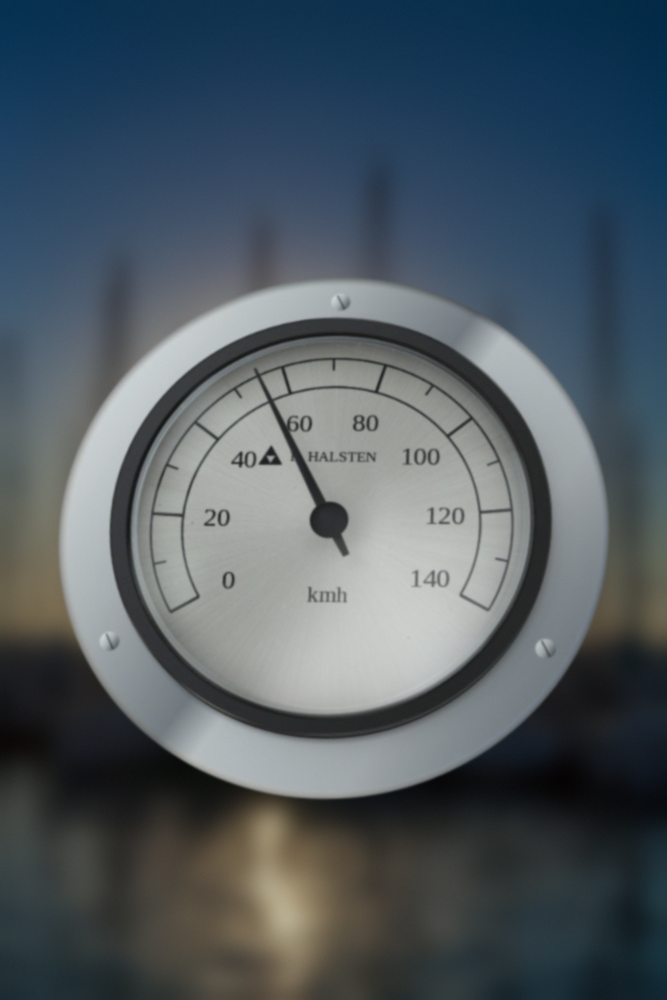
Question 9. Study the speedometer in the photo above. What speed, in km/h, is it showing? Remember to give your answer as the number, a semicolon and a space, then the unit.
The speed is 55; km/h
